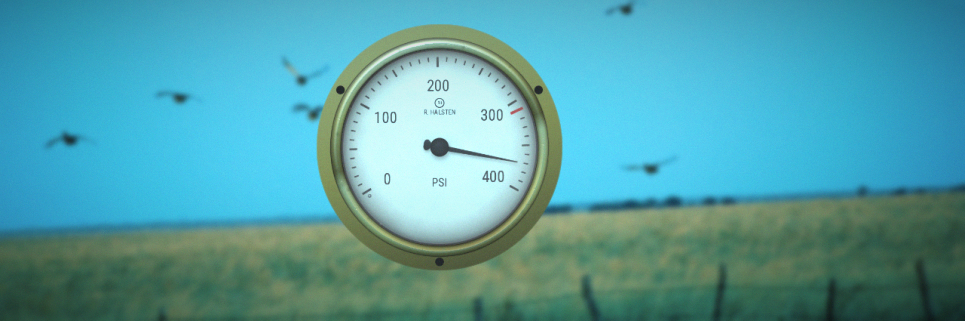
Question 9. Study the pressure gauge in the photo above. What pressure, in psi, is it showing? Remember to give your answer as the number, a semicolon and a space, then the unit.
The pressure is 370; psi
